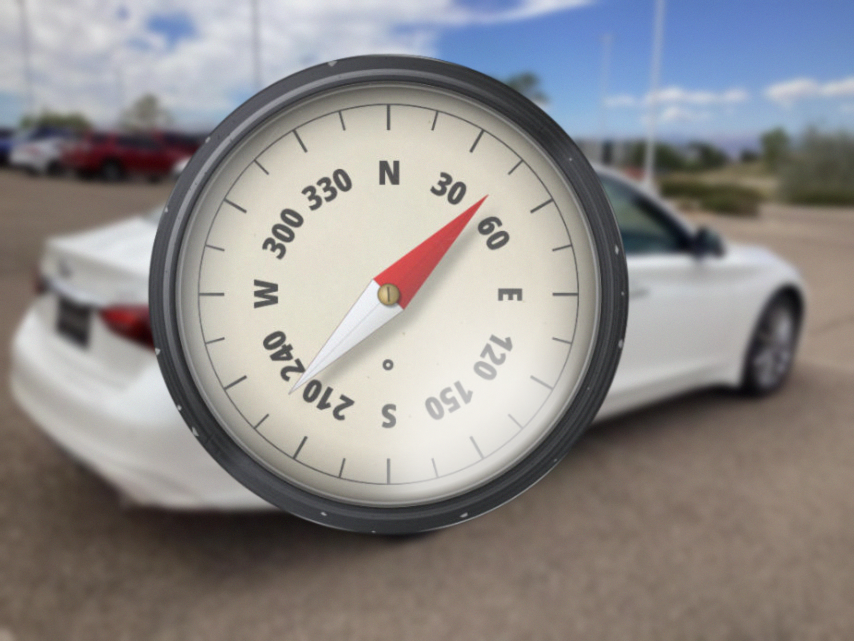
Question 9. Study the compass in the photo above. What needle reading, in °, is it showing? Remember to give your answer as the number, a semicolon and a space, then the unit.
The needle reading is 45; °
